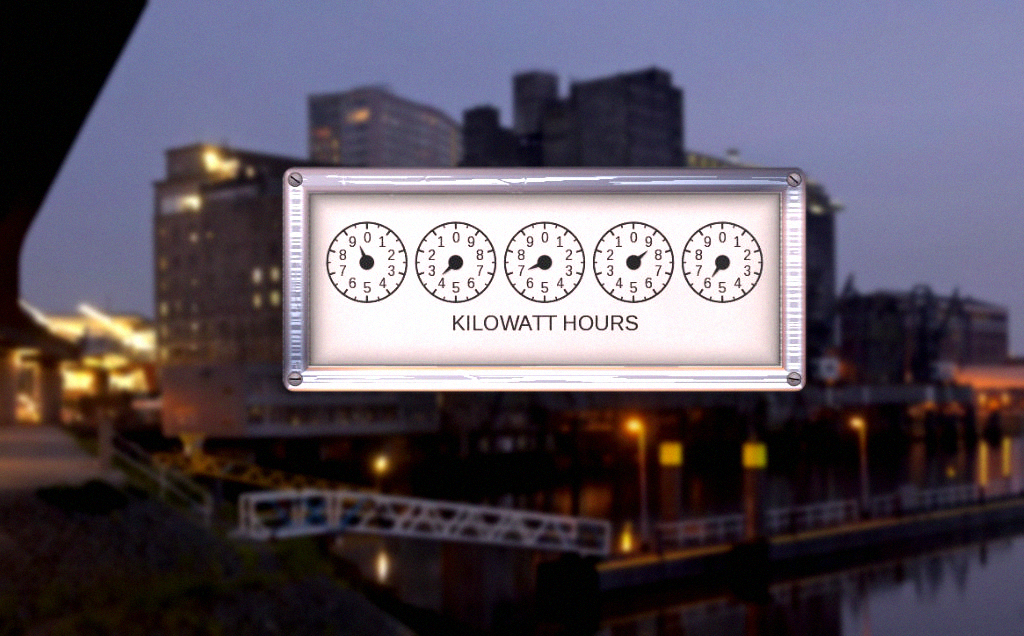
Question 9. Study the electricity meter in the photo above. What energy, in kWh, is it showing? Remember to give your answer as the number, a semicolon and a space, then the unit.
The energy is 93686; kWh
